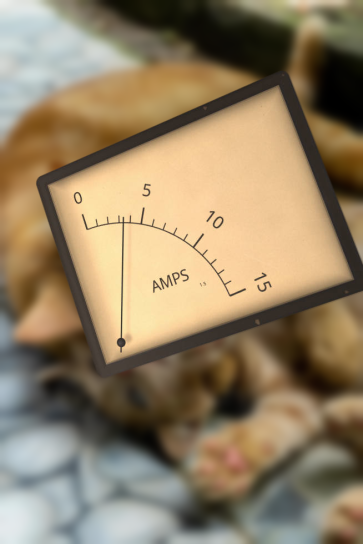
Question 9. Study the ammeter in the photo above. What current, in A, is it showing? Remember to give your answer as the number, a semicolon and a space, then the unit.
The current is 3.5; A
